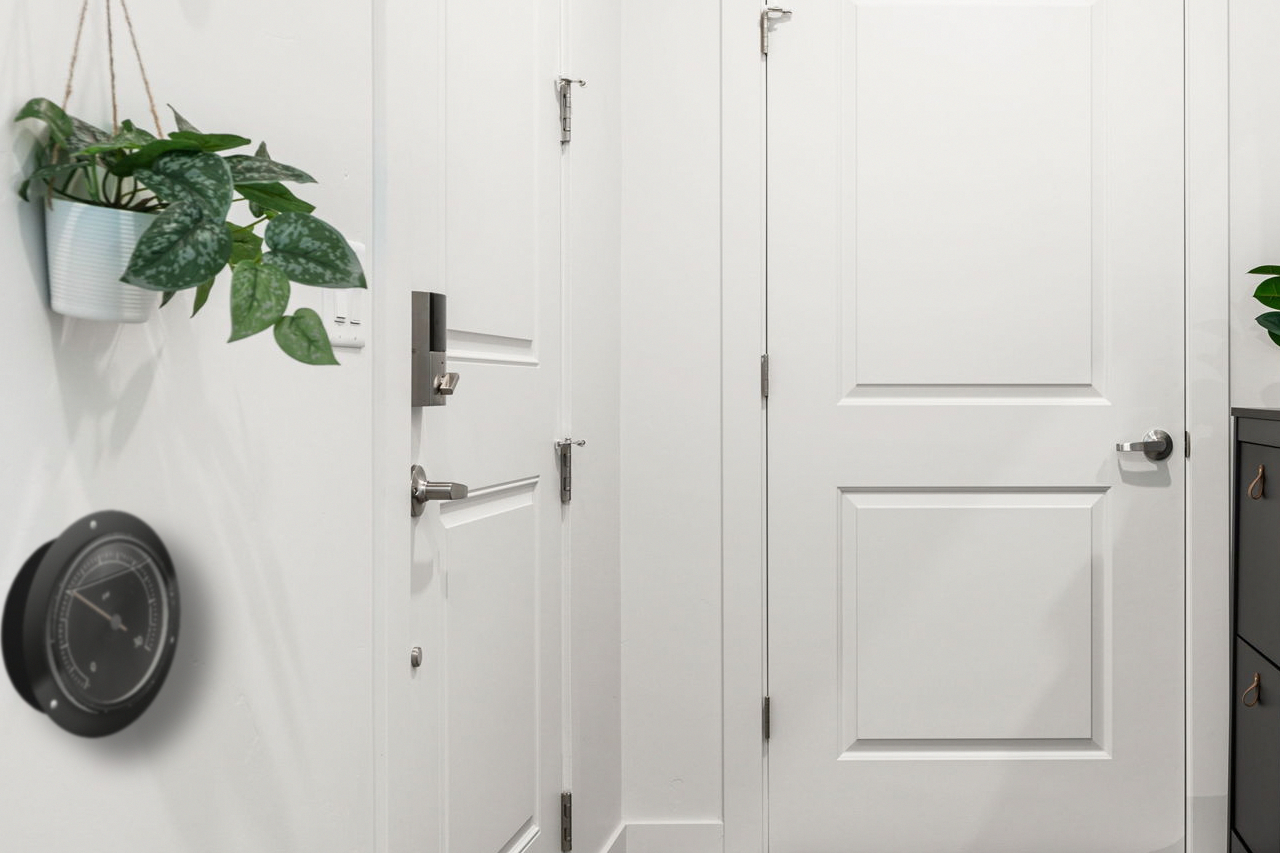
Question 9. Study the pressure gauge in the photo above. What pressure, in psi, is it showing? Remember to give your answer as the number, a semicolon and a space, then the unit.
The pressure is 10; psi
